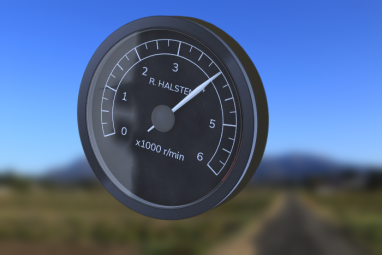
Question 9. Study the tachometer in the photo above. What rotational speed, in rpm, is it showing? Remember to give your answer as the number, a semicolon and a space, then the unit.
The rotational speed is 4000; rpm
